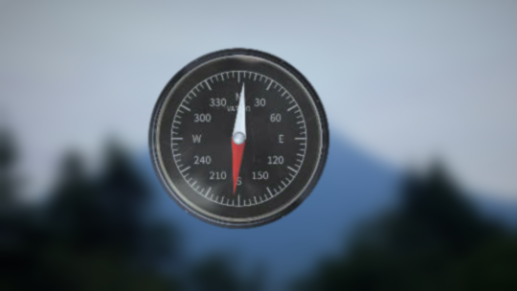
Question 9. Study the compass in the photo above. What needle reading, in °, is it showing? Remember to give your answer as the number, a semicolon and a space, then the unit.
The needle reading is 185; °
